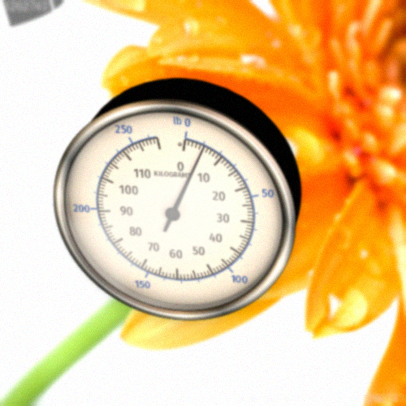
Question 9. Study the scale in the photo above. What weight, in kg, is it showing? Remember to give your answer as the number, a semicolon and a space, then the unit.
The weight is 5; kg
